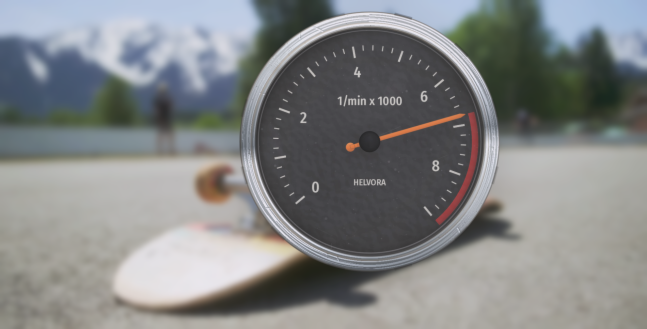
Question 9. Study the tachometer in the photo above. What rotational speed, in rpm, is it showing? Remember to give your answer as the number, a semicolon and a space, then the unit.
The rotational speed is 6800; rpm
